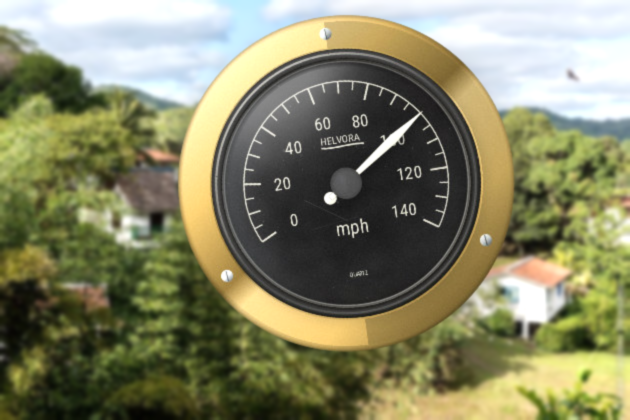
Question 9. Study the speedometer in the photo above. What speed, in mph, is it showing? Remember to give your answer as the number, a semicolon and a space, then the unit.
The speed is 100; mph
